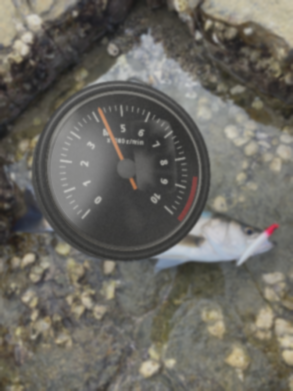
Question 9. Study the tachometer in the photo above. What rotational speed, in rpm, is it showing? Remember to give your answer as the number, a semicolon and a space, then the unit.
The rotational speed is 4200; rpm
